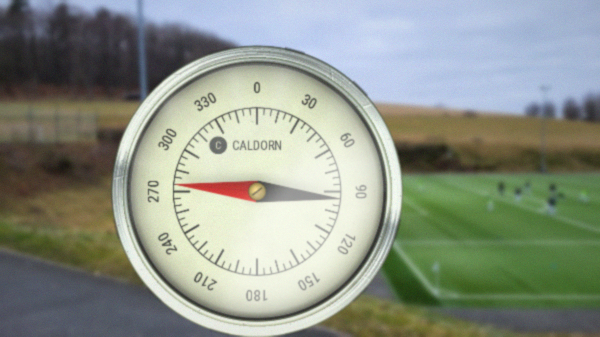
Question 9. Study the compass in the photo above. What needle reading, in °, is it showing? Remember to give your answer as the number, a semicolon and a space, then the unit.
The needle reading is 275; °
